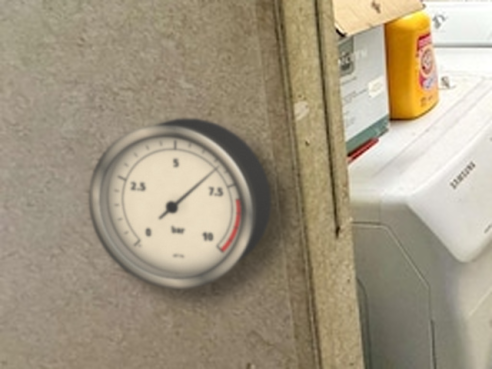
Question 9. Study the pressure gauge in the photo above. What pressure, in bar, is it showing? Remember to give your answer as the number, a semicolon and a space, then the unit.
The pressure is 6.75; bar
